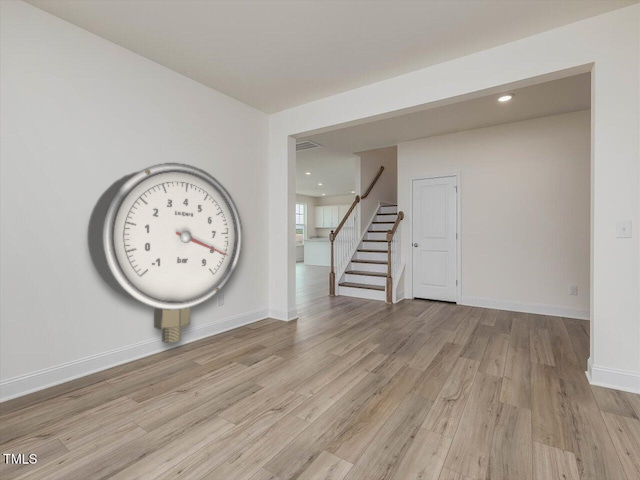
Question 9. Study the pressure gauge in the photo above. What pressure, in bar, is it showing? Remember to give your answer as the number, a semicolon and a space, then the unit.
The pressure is 8; bar
